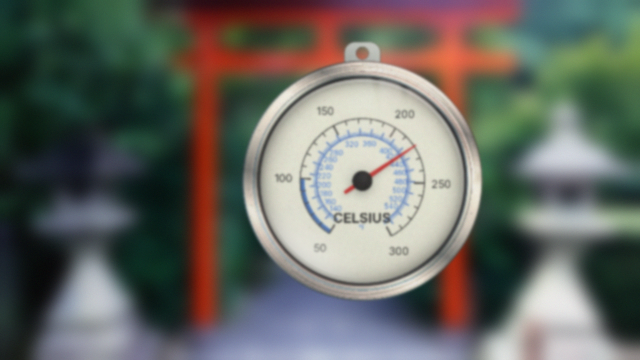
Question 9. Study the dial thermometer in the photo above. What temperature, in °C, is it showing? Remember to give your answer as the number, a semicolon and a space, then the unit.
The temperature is 220; °C
